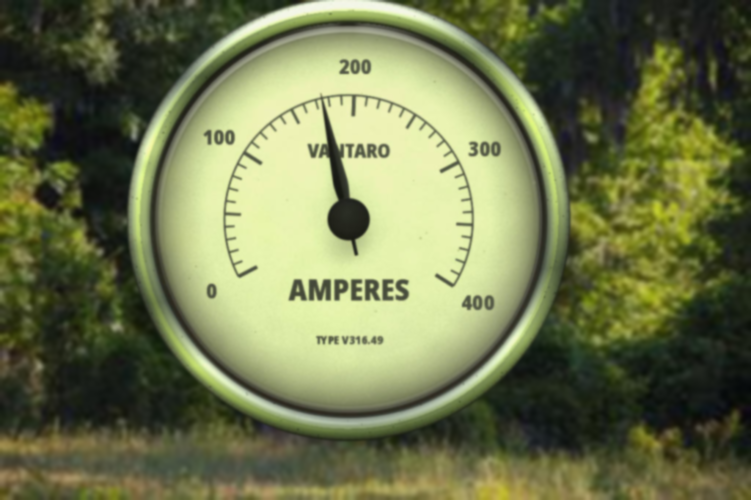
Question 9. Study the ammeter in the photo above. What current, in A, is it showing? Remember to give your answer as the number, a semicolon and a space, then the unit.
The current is 175; A
